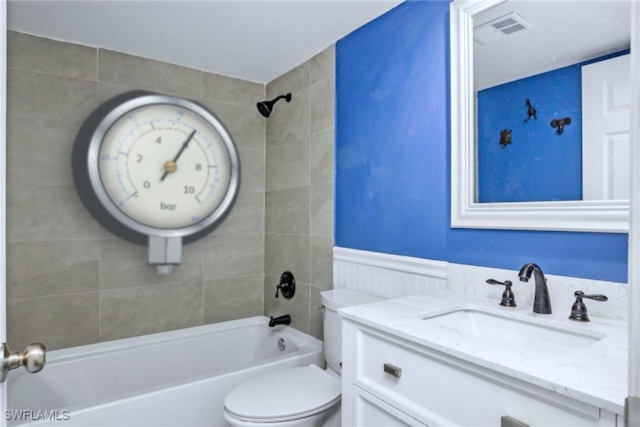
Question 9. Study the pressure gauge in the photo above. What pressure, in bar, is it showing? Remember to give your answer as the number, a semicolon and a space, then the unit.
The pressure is 6; bar
